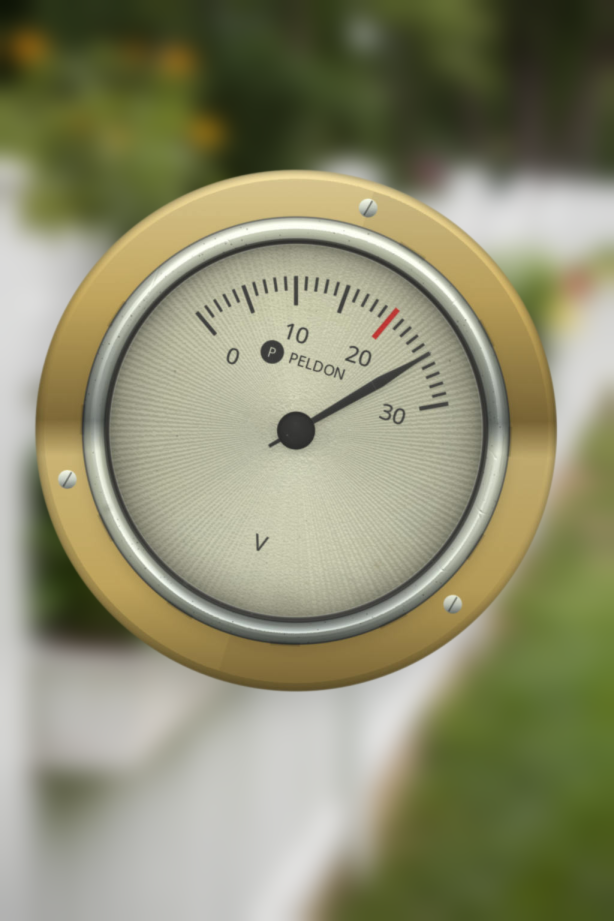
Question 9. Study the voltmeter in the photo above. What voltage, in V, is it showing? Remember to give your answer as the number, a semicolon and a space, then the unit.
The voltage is 25; V
